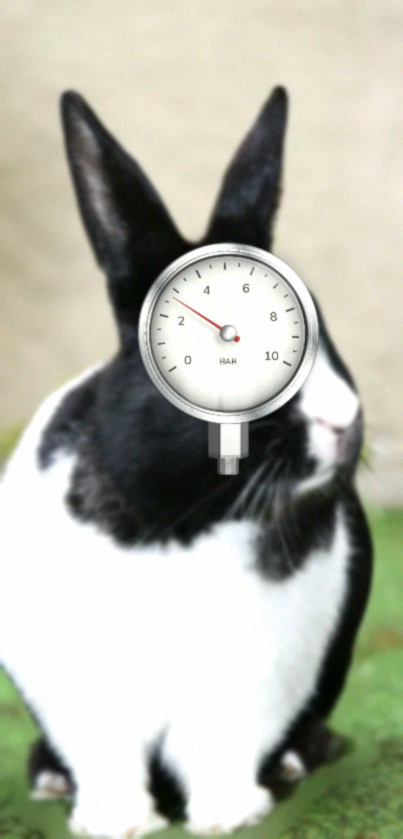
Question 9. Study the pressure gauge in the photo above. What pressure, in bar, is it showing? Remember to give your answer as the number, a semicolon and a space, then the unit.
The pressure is 2.75; bar
